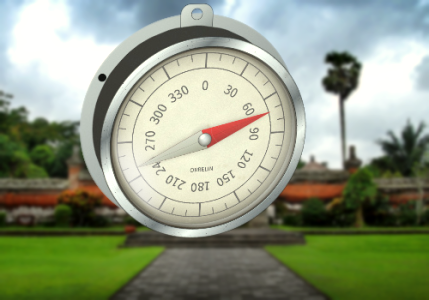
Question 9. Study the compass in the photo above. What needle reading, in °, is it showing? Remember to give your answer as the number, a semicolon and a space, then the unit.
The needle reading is 70; °
